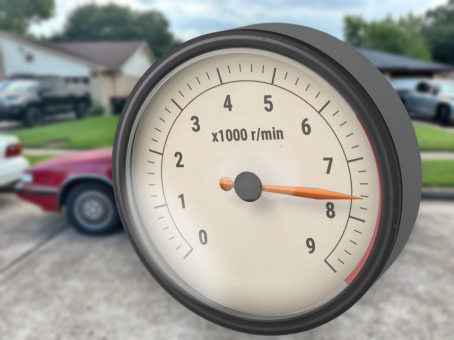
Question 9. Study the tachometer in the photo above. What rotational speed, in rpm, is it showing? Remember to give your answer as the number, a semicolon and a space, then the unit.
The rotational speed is 7600; rpm
